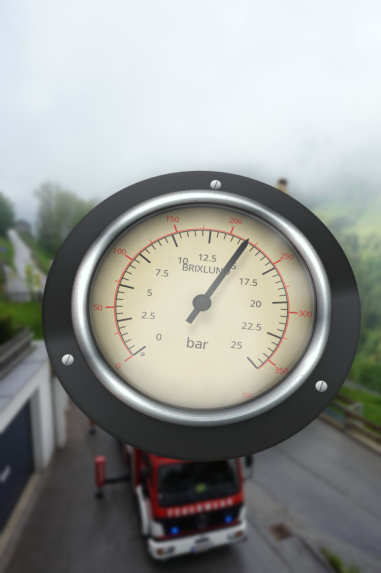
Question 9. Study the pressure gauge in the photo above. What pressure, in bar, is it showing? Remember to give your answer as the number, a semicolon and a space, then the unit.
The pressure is 15; bar
